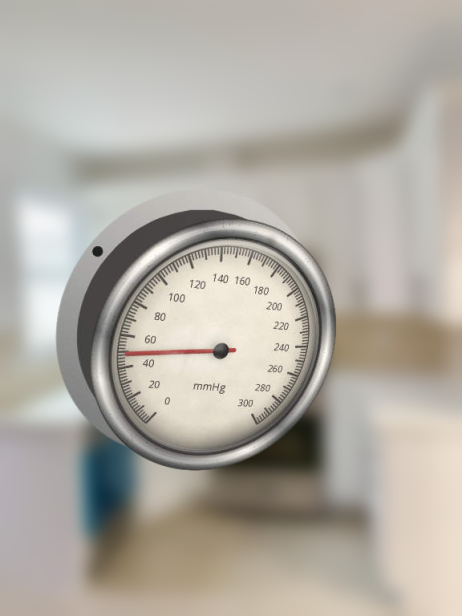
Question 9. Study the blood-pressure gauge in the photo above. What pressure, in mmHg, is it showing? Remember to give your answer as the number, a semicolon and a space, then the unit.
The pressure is 50; mmHg
